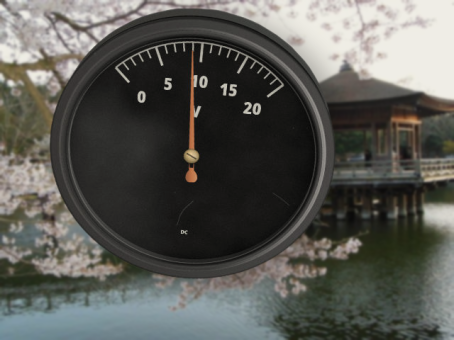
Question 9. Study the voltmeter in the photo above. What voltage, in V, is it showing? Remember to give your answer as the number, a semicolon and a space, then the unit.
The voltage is 9; V
